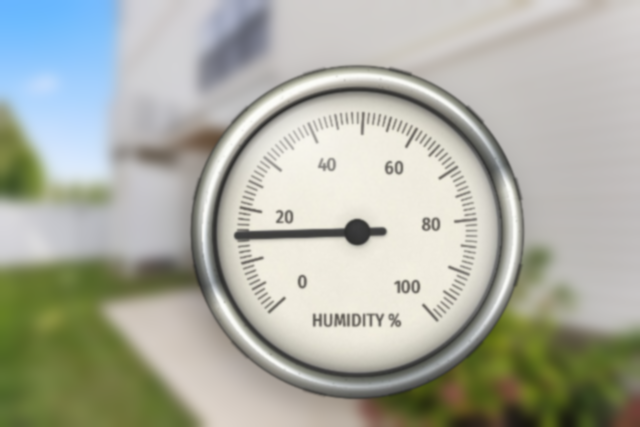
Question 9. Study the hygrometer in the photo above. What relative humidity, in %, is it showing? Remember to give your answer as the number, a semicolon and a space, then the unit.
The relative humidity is 15; %
